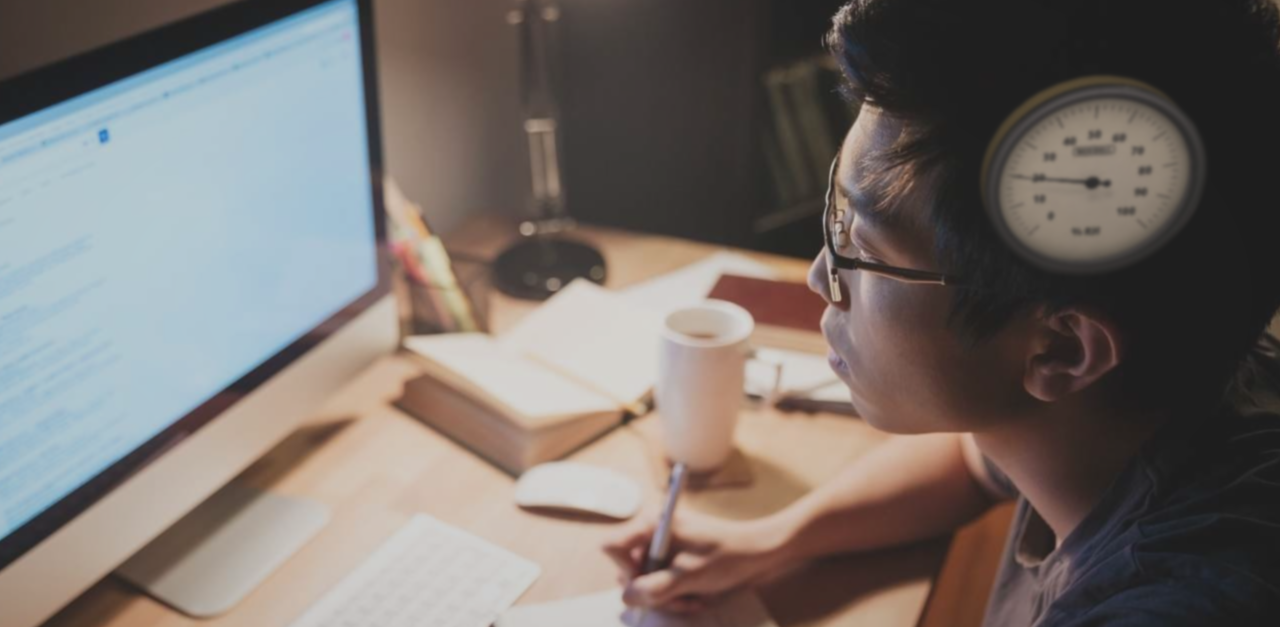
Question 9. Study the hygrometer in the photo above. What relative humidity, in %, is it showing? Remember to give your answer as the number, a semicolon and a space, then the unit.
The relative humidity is 20; %
